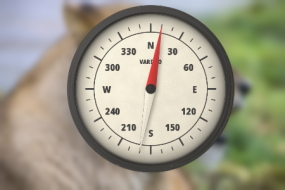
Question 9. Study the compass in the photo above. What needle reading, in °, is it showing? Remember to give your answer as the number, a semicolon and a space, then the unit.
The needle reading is 10; °
